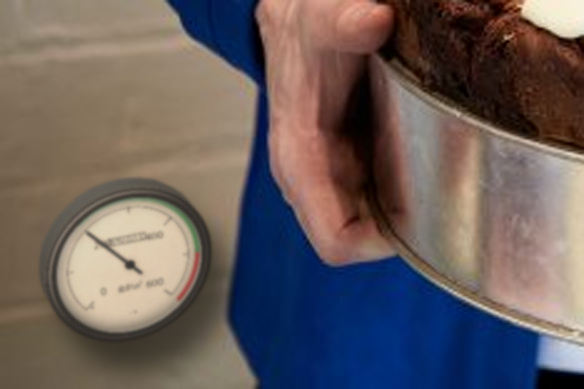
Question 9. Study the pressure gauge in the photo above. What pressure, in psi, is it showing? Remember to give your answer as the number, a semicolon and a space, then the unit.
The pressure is 200; psi
